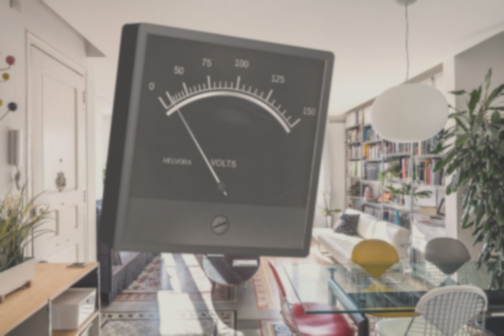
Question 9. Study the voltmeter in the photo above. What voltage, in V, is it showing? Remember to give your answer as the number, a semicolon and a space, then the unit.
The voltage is 25; V
